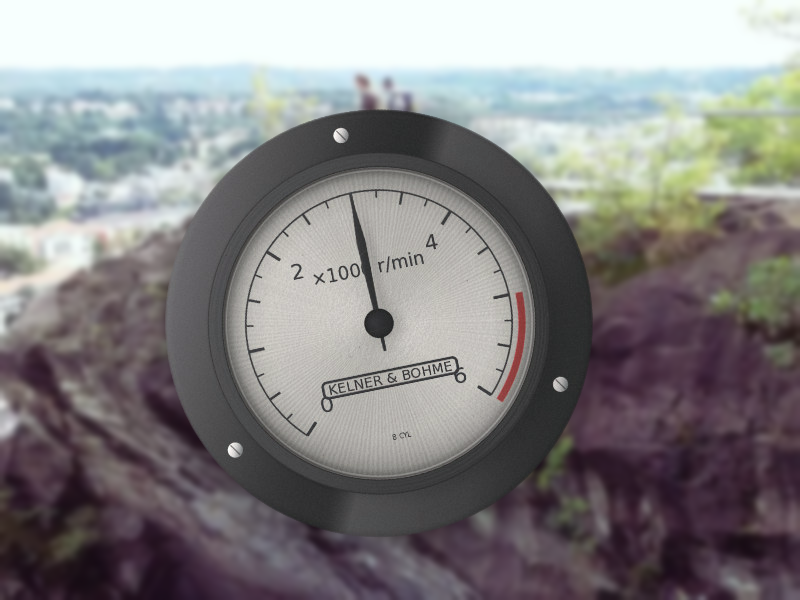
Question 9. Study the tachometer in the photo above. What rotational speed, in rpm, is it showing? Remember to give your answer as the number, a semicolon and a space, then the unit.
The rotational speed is 3000; rpm
